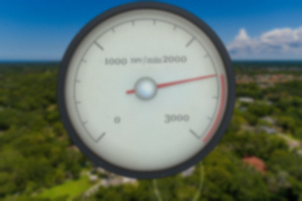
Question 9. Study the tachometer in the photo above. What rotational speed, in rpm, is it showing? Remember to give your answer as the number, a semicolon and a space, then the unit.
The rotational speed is 2400; rpm
